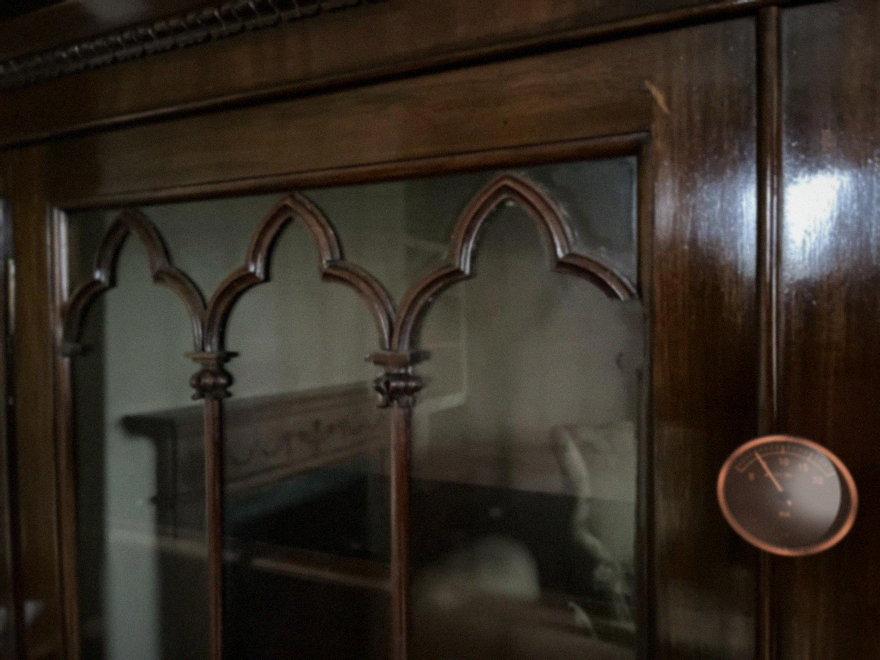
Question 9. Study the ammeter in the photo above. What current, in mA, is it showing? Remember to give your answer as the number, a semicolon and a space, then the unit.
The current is 5; mA
